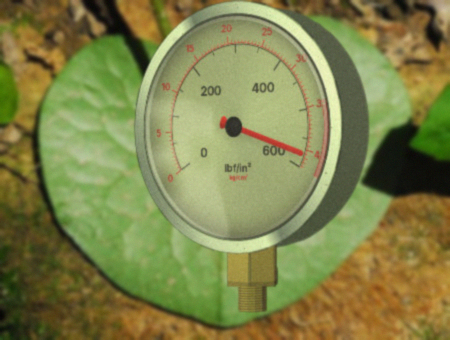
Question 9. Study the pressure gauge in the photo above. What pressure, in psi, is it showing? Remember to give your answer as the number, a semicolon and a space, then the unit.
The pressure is 575; psi
